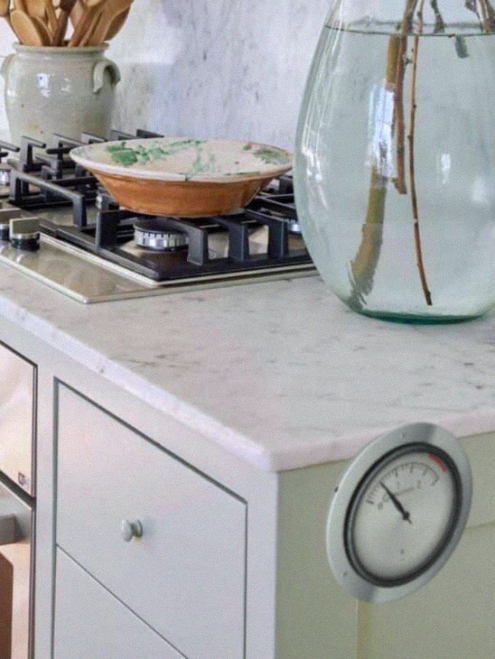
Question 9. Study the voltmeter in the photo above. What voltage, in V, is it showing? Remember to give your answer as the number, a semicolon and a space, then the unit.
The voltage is 0.5; V
